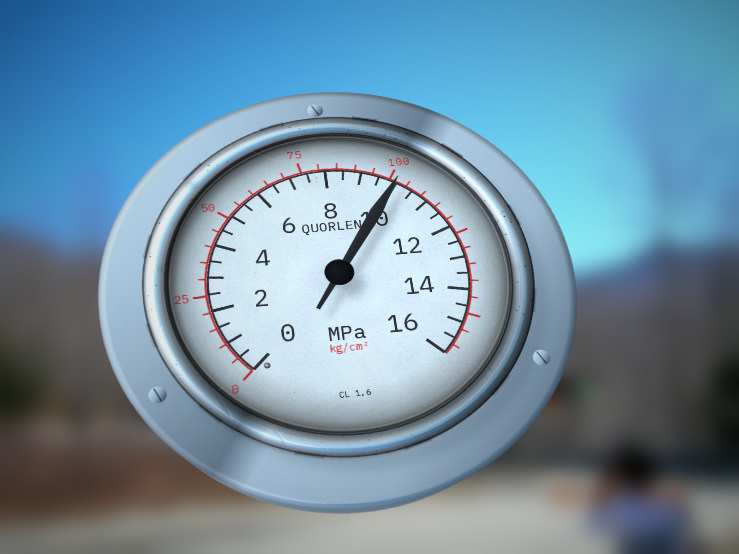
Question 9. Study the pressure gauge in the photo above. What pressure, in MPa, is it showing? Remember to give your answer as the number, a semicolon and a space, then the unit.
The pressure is 10; MPa
